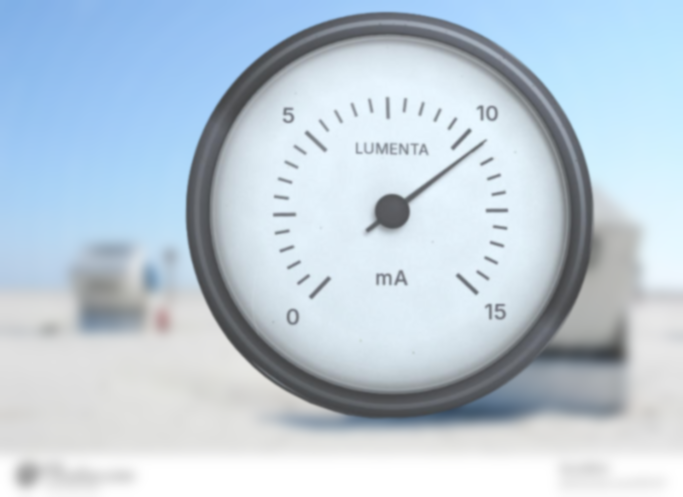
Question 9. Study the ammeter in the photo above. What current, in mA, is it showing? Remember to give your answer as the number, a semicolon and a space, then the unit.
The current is 10.5; mA
